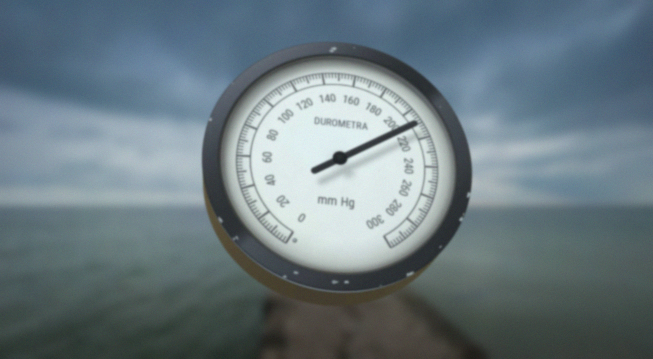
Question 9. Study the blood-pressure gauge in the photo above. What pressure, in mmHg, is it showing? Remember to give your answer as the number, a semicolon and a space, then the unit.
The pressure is 210; mmHg
